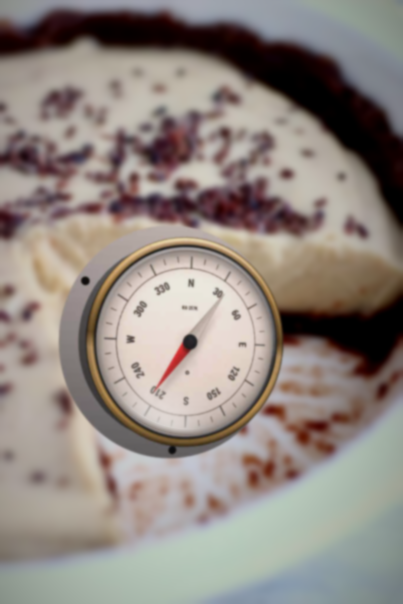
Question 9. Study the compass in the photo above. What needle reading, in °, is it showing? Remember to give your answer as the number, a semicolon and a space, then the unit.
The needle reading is 215; °
